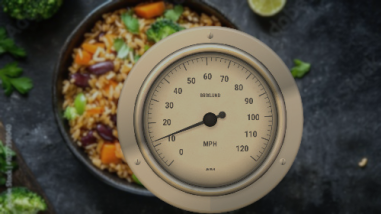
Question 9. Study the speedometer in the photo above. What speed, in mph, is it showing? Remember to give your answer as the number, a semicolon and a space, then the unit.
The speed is 12; mph
